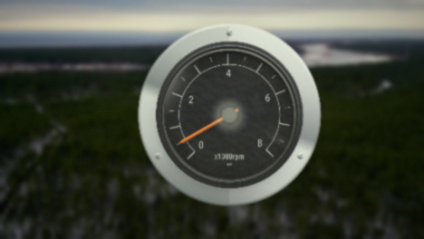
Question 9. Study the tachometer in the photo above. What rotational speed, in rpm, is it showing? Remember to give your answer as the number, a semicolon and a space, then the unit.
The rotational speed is 500; rpm
